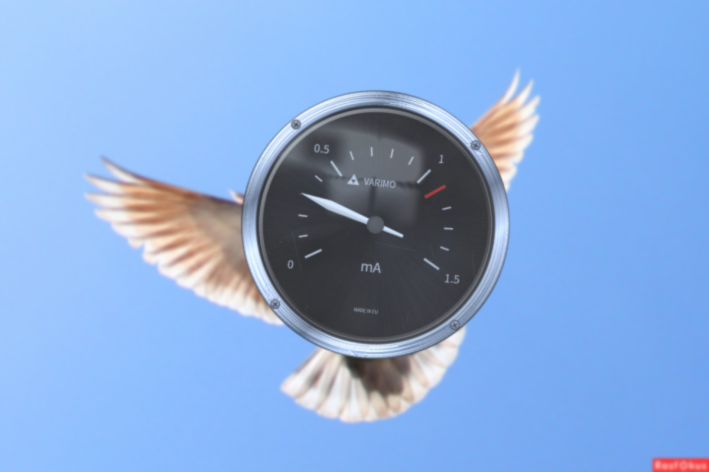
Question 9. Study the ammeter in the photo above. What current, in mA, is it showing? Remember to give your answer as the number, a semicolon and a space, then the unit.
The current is 0.3; mA
